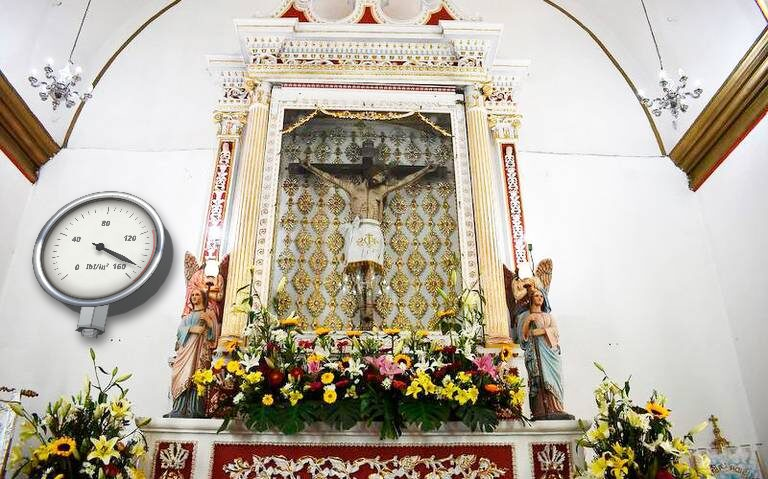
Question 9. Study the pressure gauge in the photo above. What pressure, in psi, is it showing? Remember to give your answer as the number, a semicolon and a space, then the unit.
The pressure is 150; psi
